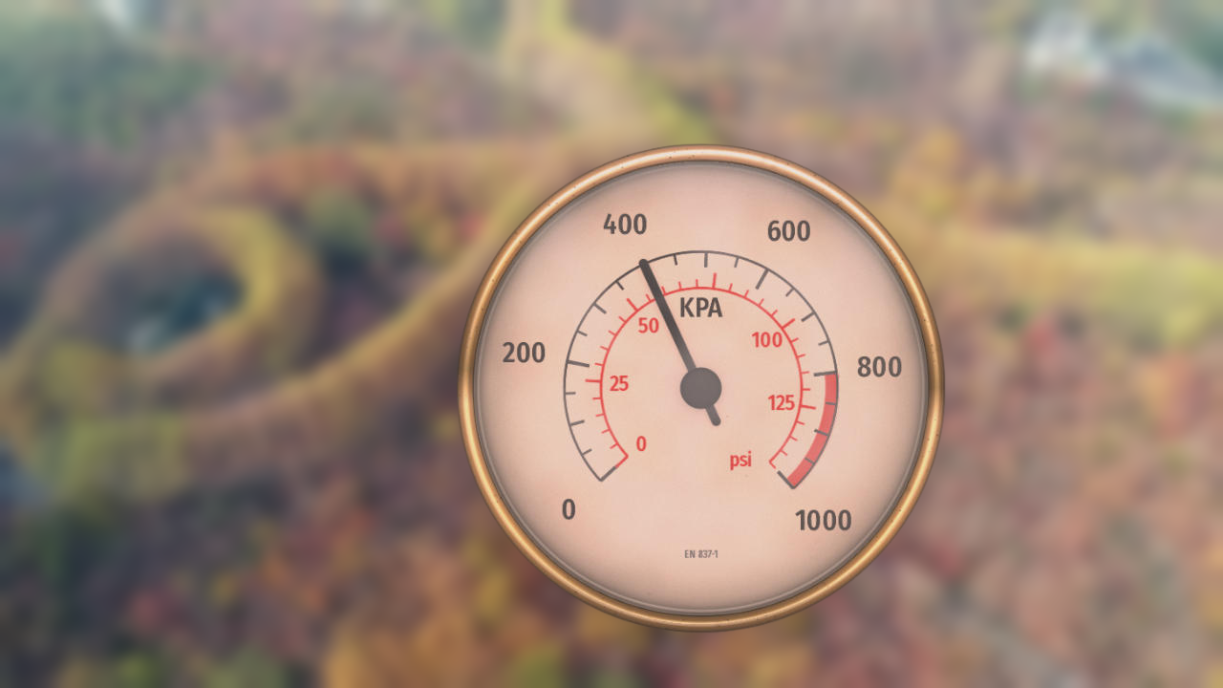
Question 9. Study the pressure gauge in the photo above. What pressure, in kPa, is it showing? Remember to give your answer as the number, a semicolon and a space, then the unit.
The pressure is 400; kPa
